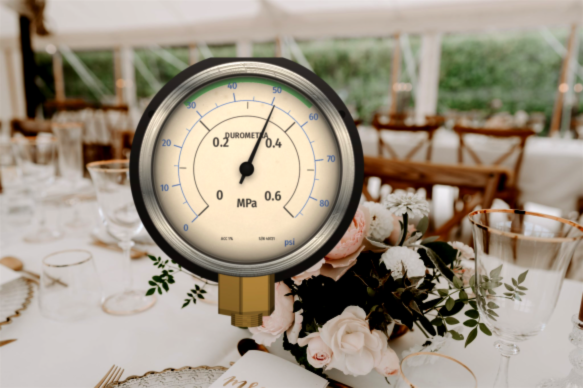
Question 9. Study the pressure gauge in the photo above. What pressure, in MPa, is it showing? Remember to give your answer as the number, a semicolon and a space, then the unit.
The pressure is 0.35; MPa
